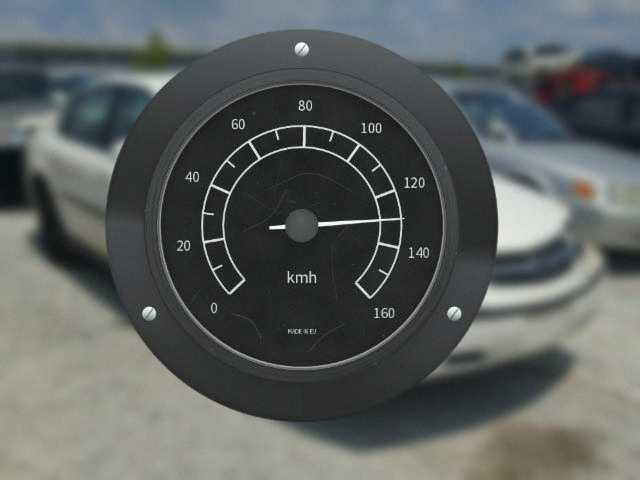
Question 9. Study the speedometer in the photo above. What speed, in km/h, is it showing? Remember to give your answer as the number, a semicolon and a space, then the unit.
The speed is 130; km/h
